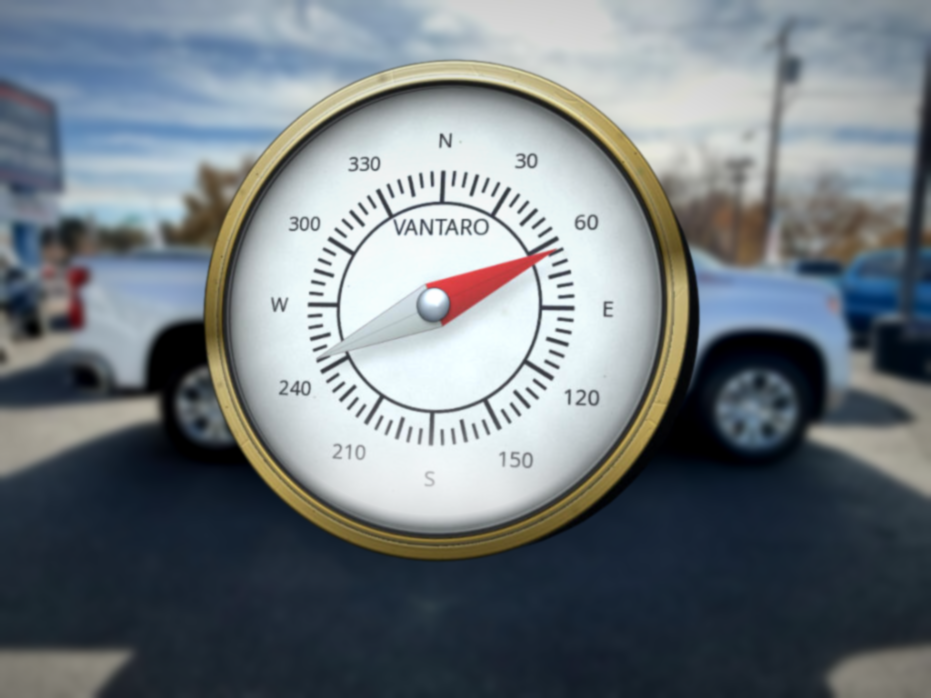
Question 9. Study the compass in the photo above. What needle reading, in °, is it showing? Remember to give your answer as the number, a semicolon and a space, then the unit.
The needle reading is 65; °
